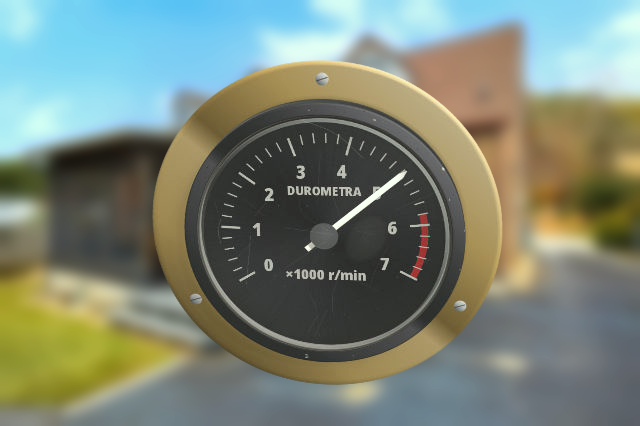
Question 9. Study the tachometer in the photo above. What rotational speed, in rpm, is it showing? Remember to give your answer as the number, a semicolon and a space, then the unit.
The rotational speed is 5000; rpm
